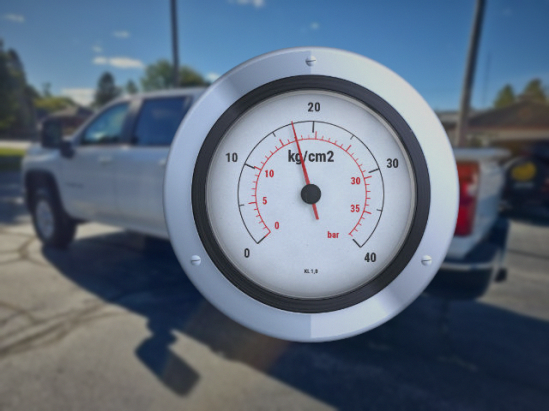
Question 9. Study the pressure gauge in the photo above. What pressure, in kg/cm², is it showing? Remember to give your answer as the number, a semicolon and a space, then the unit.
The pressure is 17.5; kg/cm²
